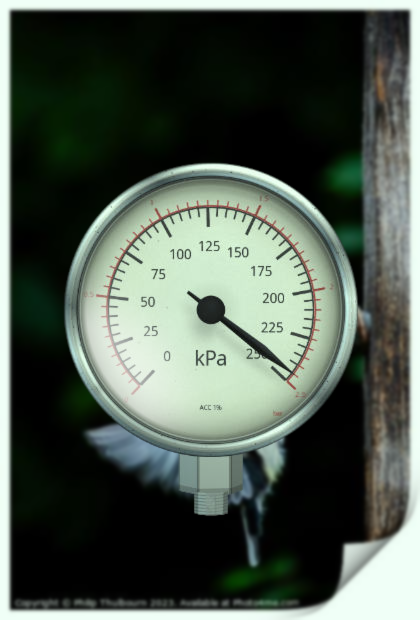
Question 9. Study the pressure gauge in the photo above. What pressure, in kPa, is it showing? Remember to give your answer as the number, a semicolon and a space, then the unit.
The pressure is 245; kPa
